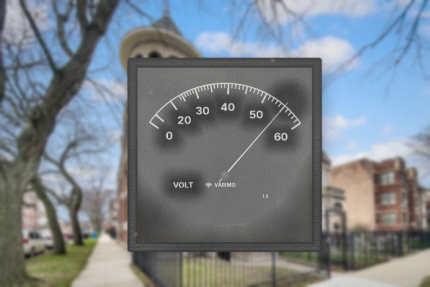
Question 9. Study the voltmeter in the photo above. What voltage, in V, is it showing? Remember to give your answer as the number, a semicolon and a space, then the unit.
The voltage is 55; V
